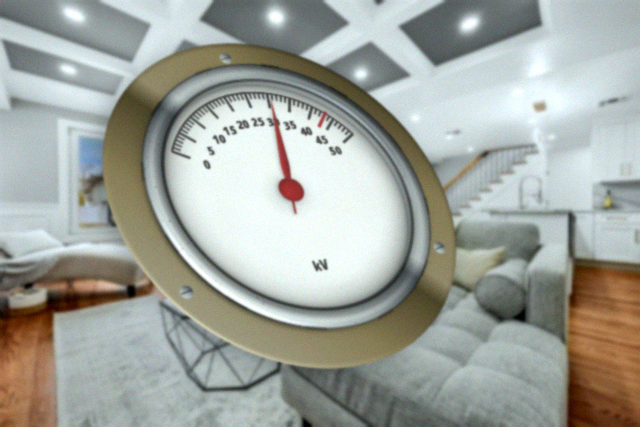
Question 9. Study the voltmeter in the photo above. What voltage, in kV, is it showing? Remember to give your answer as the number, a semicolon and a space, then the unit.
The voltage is 30; kV
